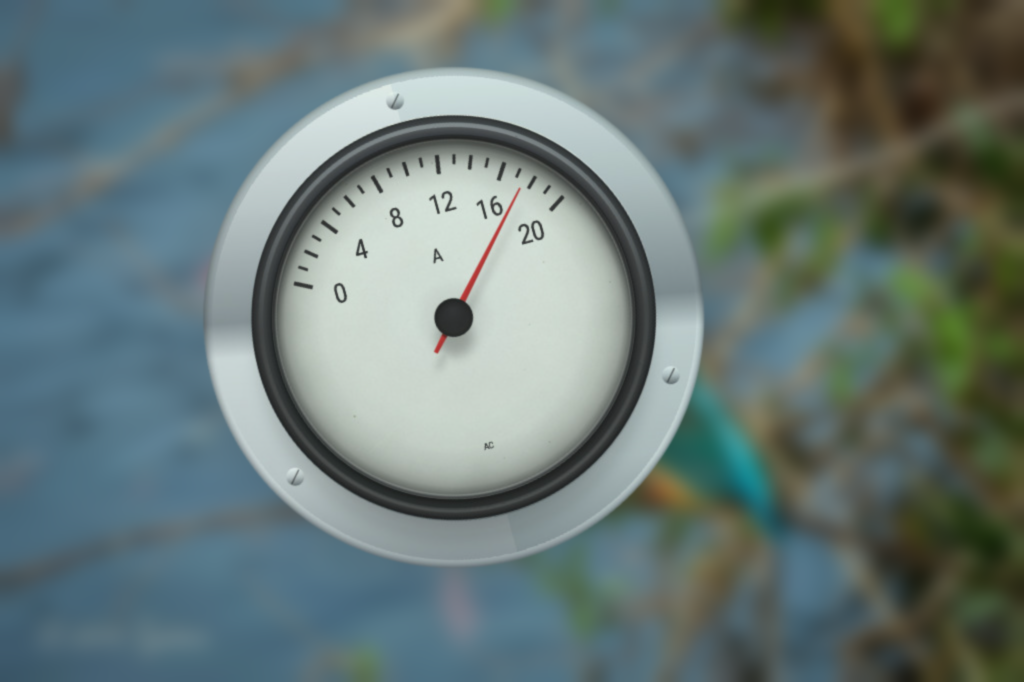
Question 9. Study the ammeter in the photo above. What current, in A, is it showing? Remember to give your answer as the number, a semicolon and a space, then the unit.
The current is 17.5; A
